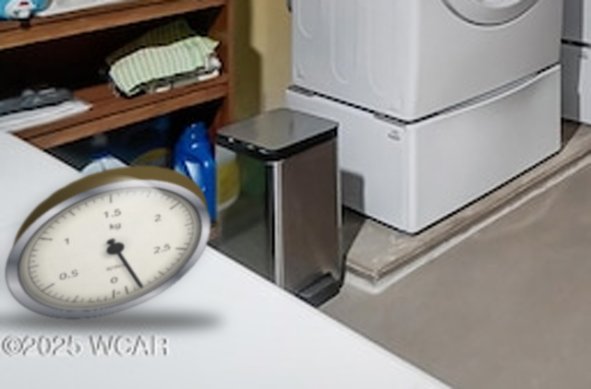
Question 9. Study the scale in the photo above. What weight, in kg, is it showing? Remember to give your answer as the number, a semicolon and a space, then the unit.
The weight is 2.9; kg
